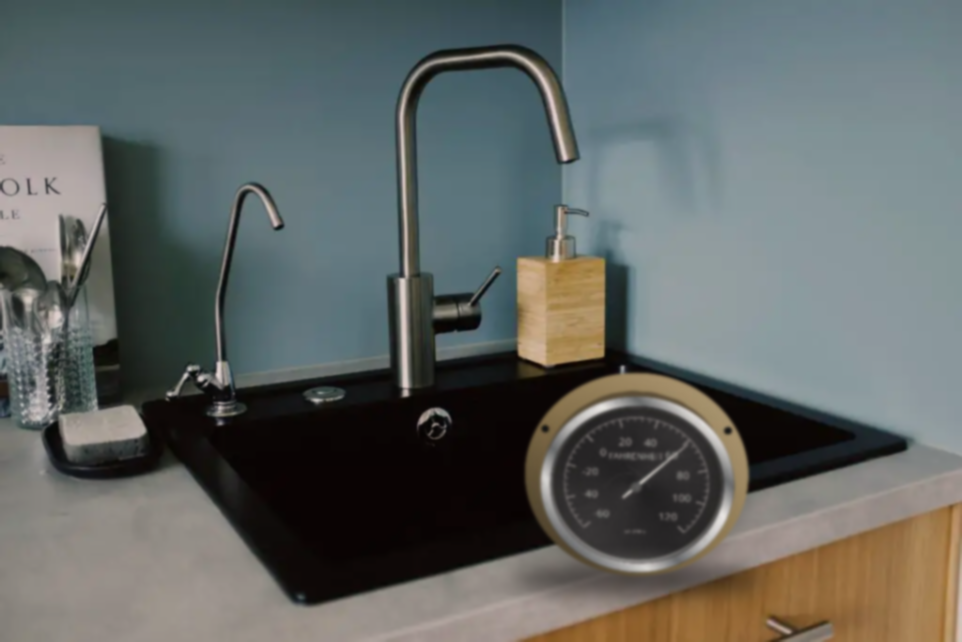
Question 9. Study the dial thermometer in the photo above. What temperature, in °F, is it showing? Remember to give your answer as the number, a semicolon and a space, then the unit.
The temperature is 60; °F
